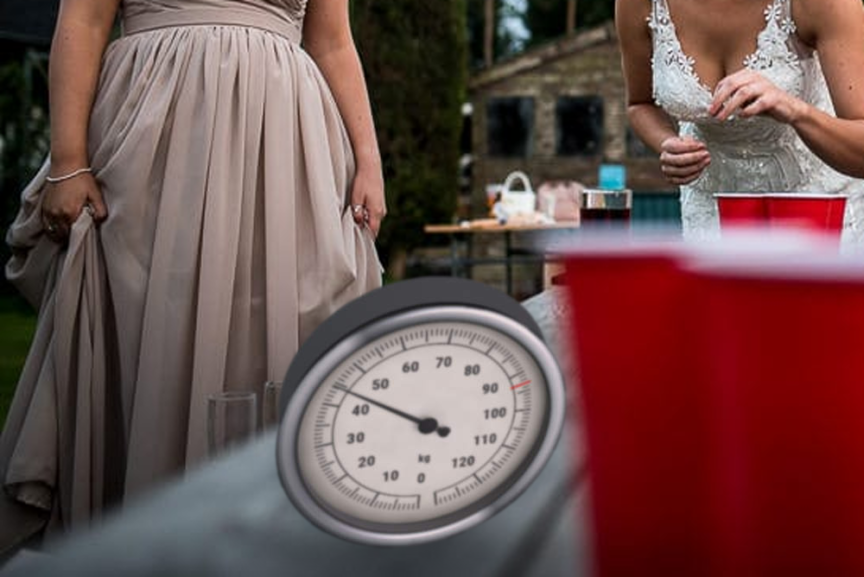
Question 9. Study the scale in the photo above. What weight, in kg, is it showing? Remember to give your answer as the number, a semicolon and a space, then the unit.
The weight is 45; kg
